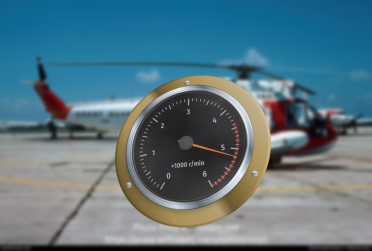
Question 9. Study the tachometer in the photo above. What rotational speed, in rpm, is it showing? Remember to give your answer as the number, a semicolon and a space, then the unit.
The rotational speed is 5200; rpm
